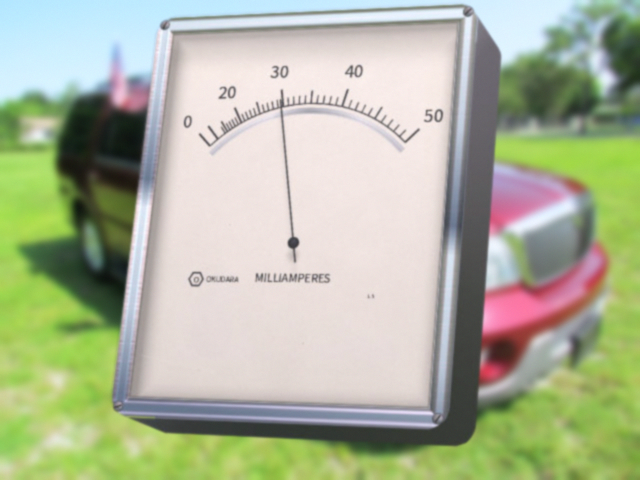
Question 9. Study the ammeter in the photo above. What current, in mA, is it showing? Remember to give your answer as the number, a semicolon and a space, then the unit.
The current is 30; mA
